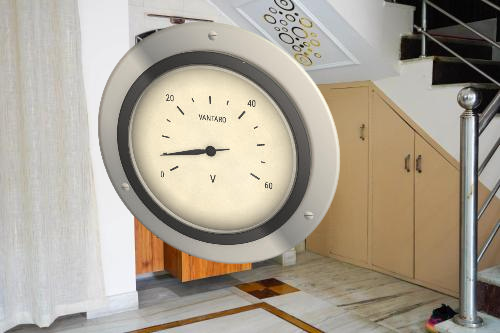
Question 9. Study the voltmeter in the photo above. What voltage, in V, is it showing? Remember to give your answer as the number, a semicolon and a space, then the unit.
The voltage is 5; V
